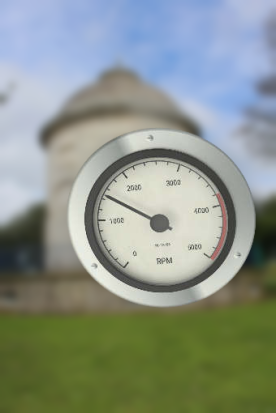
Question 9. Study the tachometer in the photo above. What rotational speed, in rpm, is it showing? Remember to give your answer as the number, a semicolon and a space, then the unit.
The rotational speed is 1500; rpm
